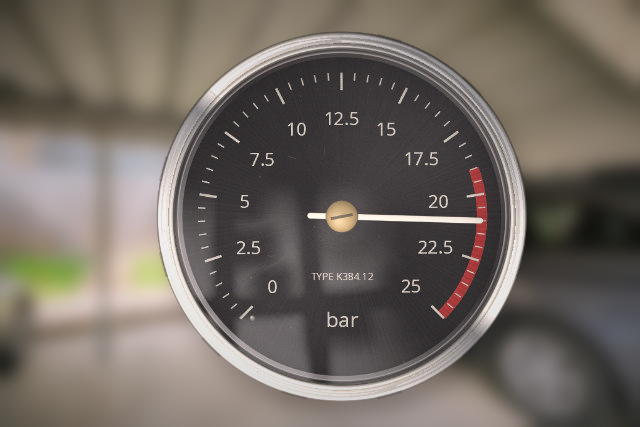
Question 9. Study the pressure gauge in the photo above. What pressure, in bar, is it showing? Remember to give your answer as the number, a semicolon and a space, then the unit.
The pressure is 21; bar
